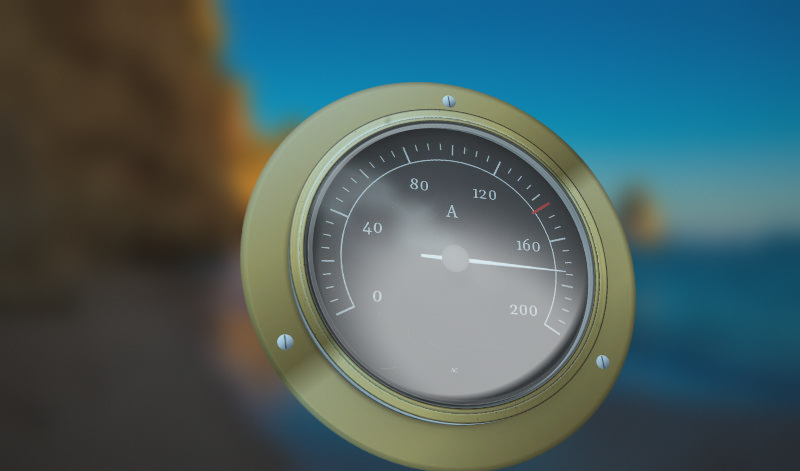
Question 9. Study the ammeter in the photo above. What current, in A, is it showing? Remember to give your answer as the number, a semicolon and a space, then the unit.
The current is 175; A
